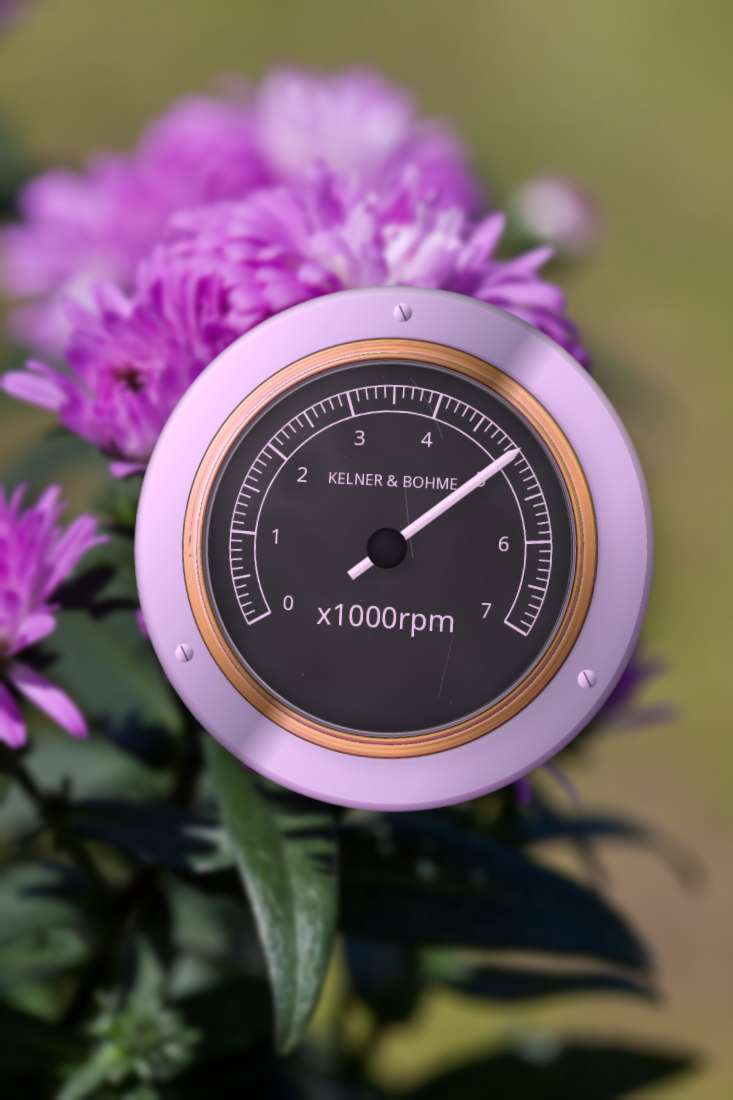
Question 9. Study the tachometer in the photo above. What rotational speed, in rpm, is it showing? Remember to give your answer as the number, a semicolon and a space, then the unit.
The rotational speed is 5000; rpm
